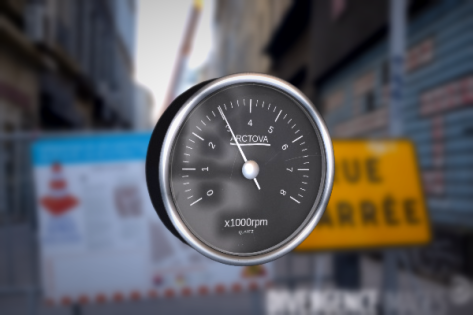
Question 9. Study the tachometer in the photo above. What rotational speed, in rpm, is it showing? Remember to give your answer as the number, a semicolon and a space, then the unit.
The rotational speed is 3000; rpm
